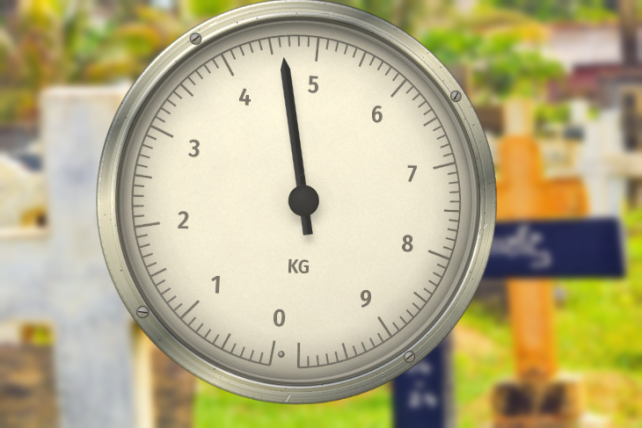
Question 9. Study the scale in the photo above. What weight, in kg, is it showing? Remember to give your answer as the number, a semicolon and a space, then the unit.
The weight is 4.6; kg
